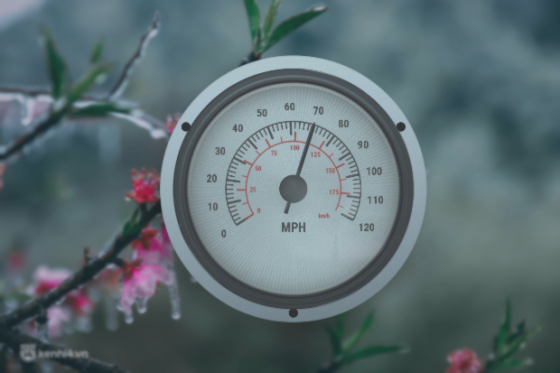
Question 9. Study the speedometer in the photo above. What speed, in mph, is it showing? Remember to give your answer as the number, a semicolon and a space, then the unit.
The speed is 70; mph
